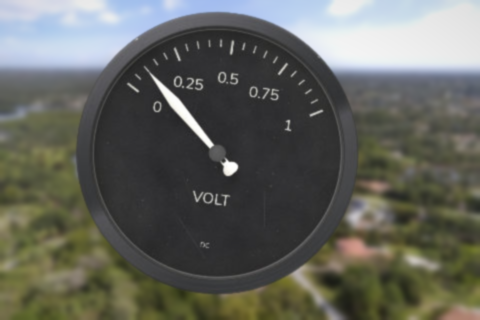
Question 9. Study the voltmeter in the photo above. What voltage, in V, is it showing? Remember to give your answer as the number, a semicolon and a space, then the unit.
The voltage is 0.1; V
